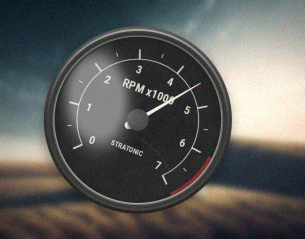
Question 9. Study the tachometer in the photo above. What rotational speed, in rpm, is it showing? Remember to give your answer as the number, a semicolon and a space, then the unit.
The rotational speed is 4500; rpm
